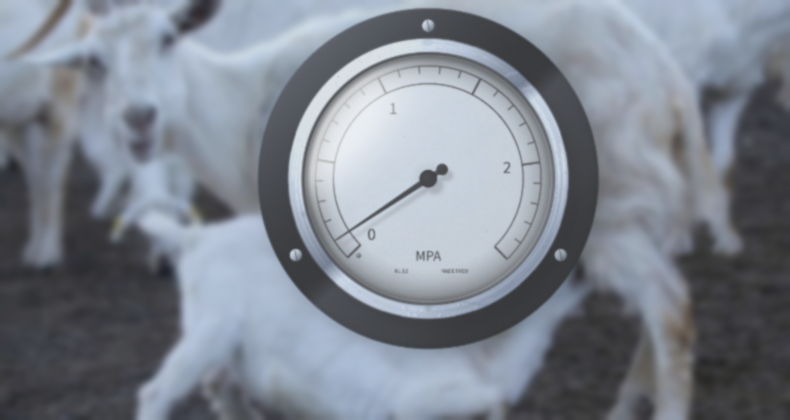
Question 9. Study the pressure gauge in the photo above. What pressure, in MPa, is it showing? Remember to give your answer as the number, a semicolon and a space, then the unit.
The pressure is 0.1; MPa
